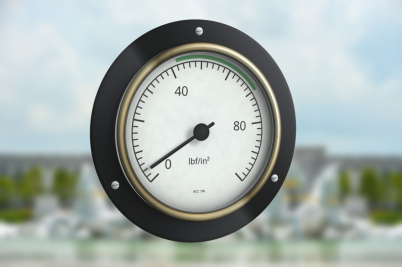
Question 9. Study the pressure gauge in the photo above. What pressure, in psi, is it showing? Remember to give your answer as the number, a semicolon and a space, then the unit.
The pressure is 4; psi
